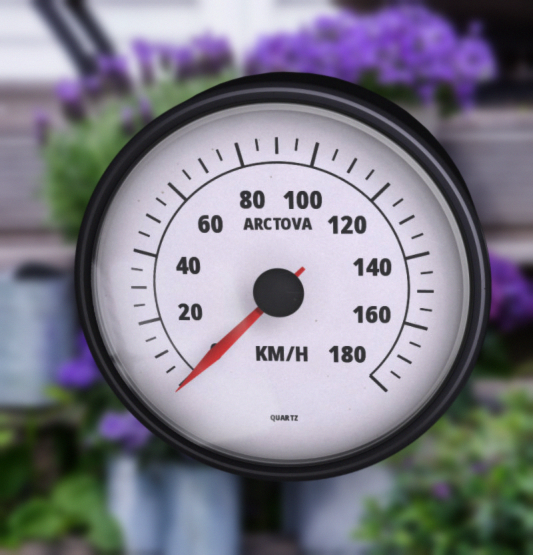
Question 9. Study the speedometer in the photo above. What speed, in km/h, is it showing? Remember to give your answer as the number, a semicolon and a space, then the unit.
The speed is 0; km/h
